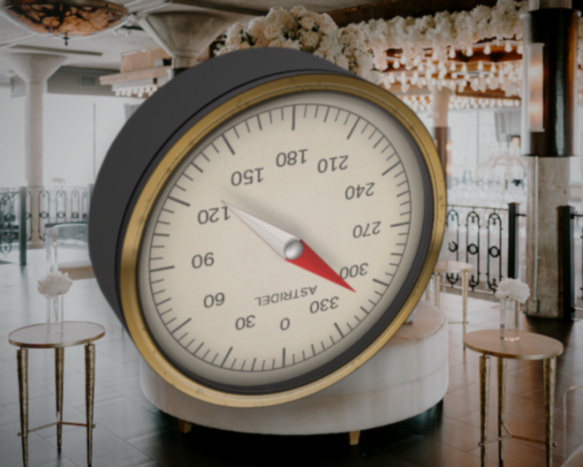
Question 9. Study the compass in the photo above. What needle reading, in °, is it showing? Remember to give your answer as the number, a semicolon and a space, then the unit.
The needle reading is 310; °
